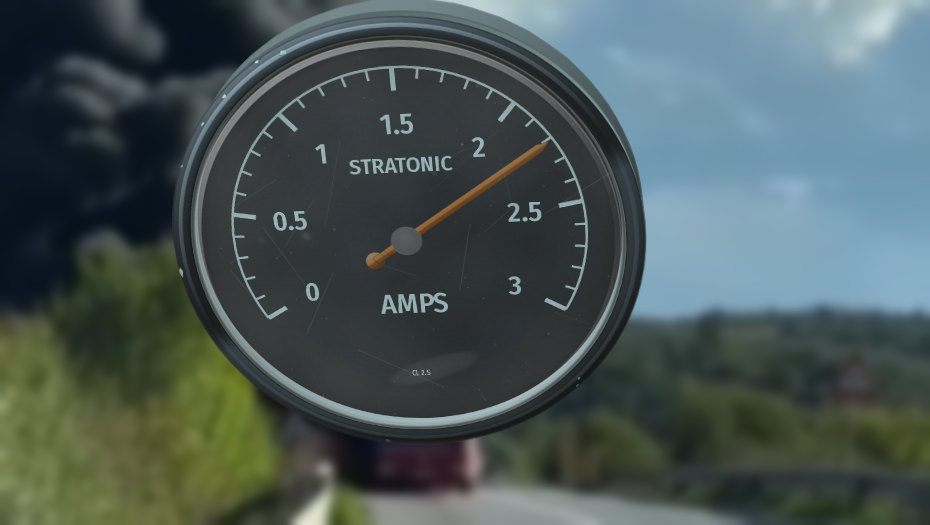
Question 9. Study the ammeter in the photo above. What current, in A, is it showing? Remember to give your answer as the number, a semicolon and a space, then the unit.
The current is 2.2; A
